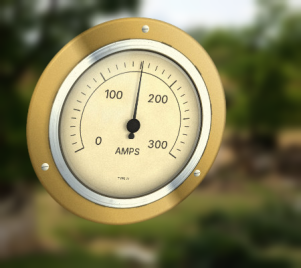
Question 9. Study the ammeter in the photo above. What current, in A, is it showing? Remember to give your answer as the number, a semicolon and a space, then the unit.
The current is 150; A
